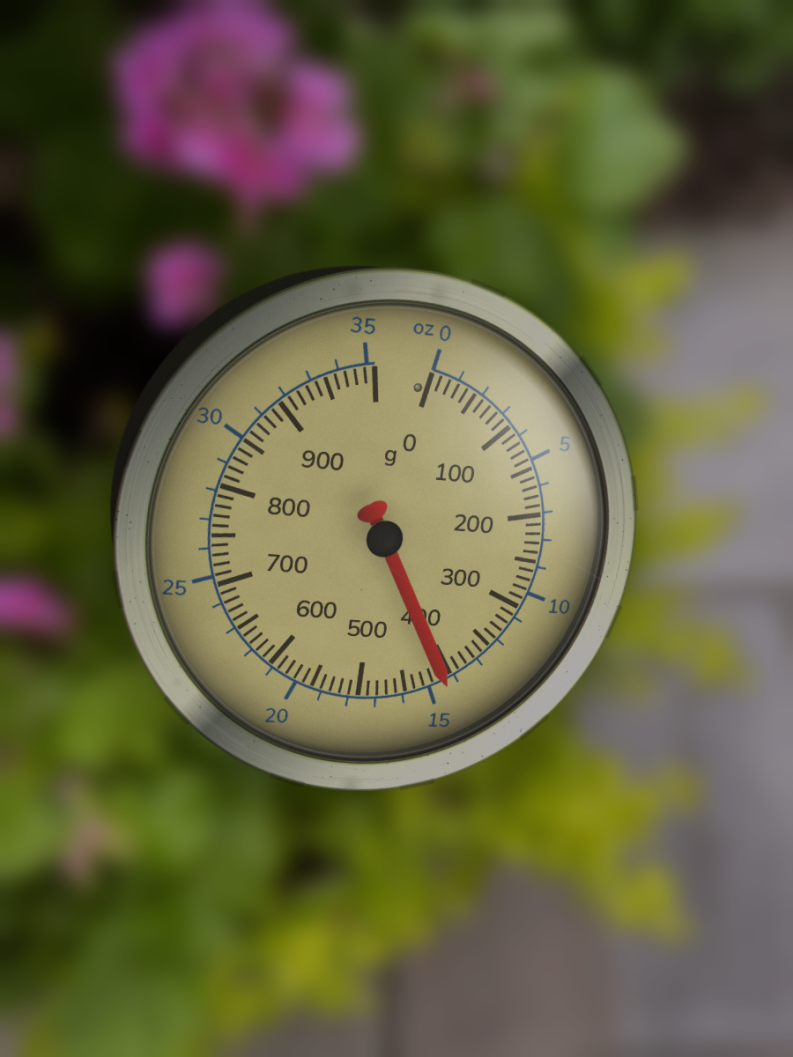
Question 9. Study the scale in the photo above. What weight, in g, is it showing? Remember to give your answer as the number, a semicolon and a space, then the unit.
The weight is 410; g
